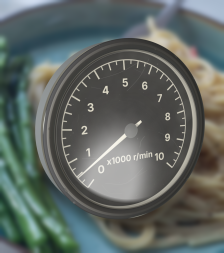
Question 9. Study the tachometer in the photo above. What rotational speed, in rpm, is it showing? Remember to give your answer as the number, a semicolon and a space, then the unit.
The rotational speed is 500; rpm
